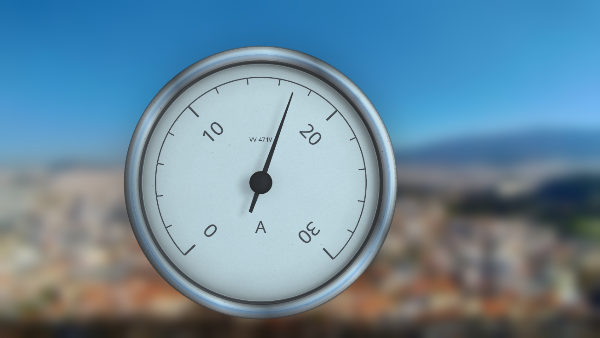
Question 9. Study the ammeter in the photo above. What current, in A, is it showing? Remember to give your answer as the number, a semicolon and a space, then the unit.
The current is 17; A
